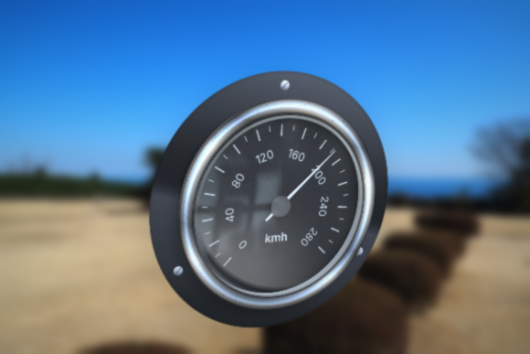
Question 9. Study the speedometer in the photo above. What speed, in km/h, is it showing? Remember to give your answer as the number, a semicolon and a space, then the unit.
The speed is 190; km/h
